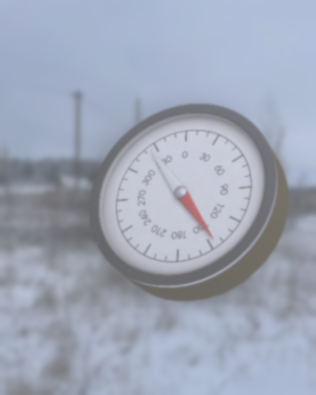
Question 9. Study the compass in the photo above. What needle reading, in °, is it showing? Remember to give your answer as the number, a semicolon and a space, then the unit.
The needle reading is 145; °
